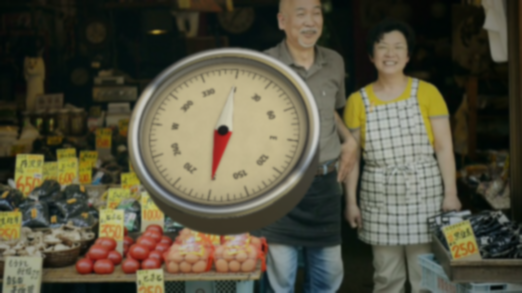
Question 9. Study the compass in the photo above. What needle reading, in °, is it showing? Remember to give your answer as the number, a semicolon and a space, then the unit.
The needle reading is 180; °
